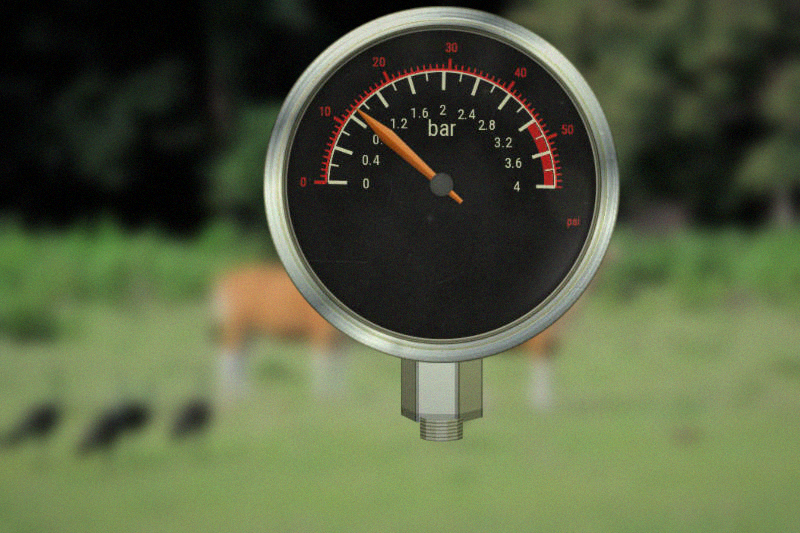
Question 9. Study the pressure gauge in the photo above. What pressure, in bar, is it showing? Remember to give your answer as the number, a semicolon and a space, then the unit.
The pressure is 0.9; bar
